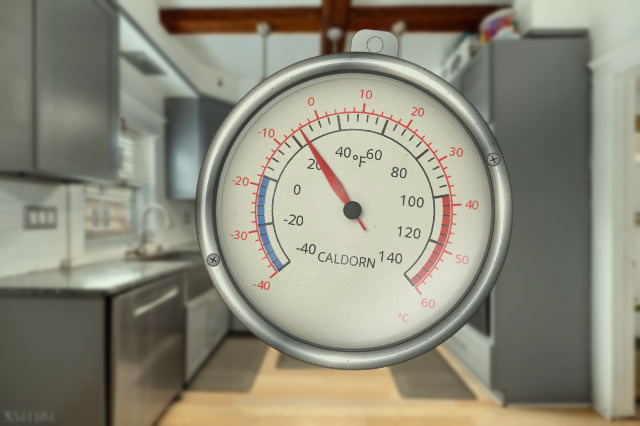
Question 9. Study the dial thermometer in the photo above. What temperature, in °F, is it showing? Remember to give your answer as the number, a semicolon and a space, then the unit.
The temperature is 24; °F
